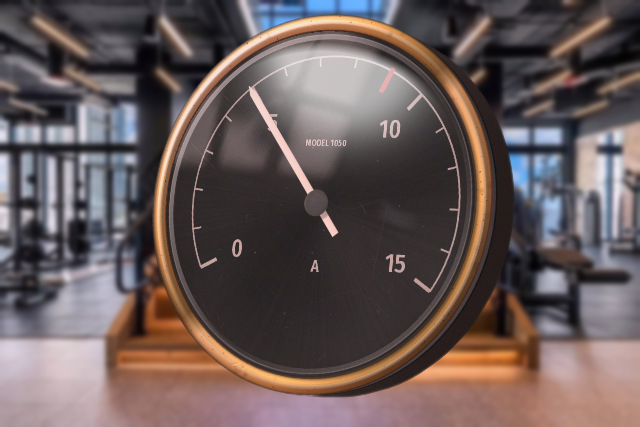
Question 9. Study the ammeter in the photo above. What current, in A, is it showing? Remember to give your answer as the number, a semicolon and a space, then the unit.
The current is 5; A
